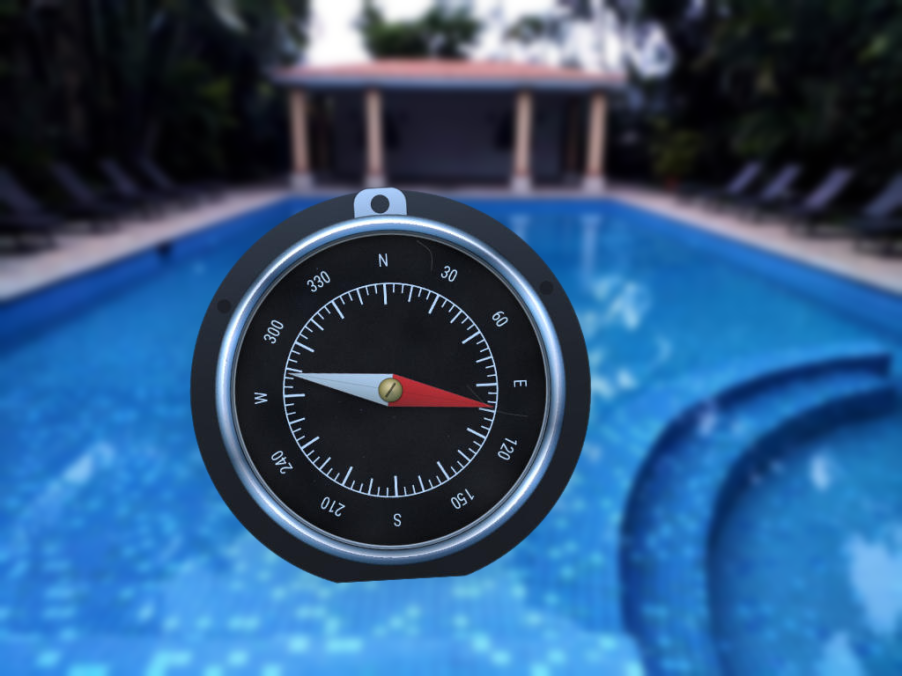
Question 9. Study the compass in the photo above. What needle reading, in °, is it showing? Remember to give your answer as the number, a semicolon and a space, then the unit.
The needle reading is 102.5; °
